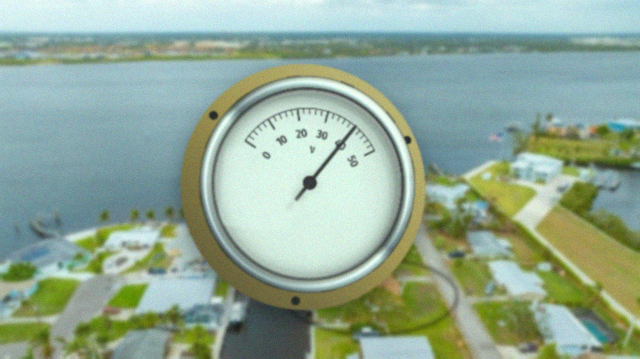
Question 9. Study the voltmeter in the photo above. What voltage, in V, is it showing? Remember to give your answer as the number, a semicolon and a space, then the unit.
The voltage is 40; V
